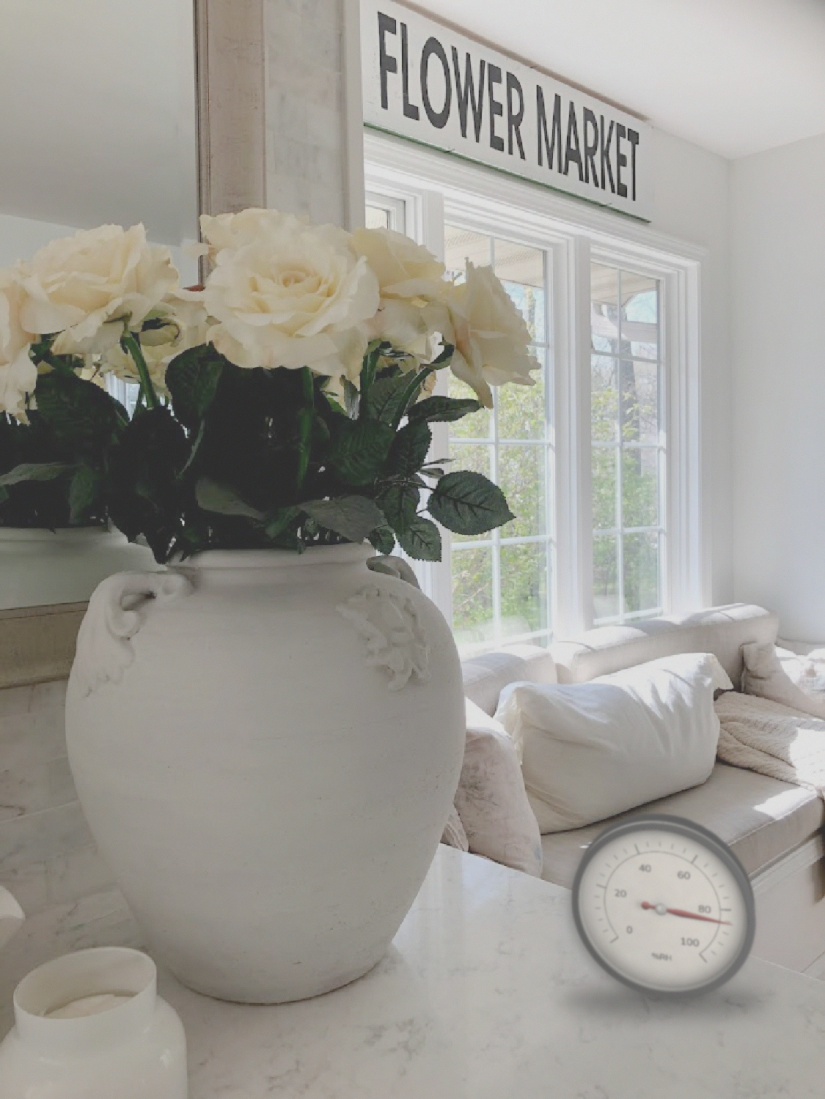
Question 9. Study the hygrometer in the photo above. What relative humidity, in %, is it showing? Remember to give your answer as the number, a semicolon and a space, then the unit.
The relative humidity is 84; %
